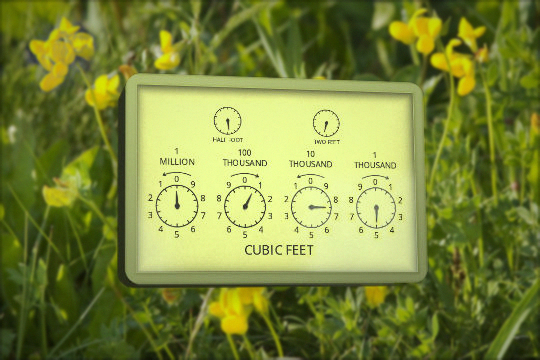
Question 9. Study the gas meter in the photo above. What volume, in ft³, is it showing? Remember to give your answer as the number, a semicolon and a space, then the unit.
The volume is 7500; ft³
